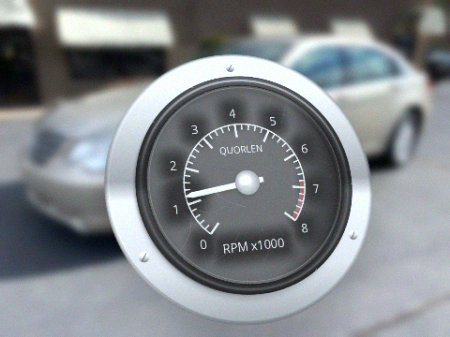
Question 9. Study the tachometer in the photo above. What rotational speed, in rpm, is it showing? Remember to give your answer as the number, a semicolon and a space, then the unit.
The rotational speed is 1200; rpm
